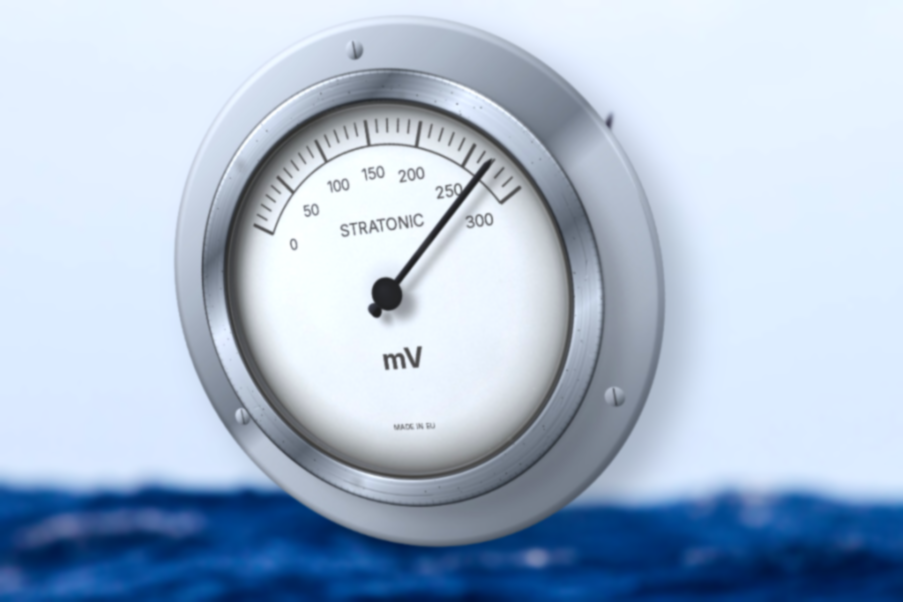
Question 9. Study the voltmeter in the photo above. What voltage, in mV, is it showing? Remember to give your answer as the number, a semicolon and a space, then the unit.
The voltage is 270; mV
